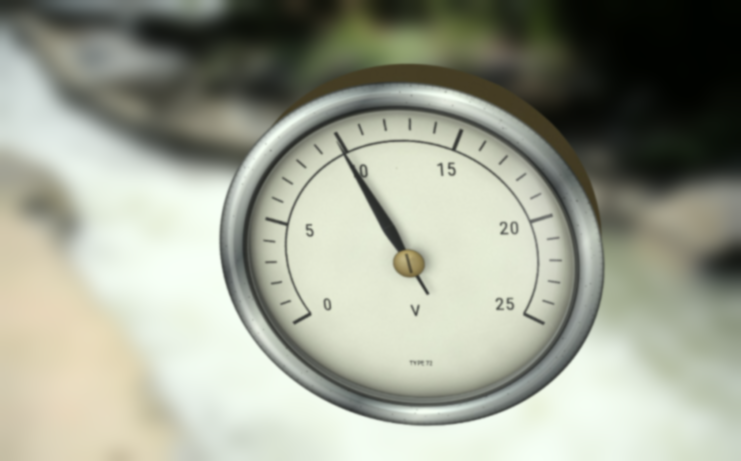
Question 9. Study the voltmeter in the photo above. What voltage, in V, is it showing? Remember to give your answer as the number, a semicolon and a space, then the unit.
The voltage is 10; V
